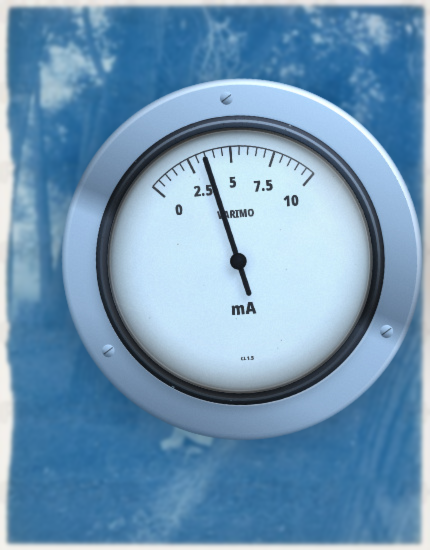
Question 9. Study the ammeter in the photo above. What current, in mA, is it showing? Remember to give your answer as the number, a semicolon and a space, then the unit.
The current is 3.5; mA
